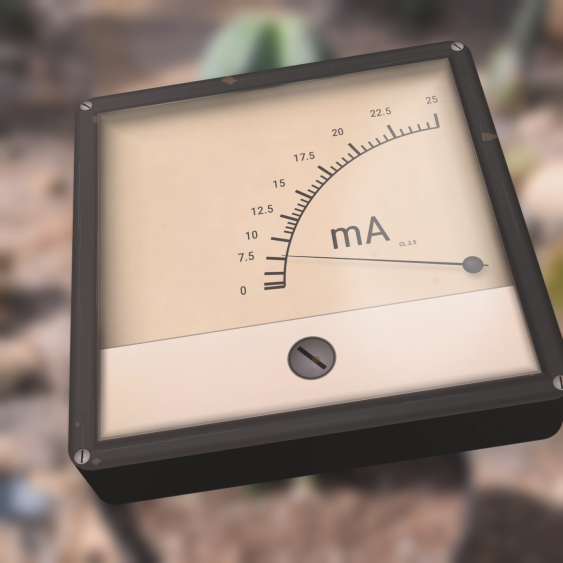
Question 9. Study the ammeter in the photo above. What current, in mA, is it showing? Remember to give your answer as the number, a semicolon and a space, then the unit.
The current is 7.5; mA
